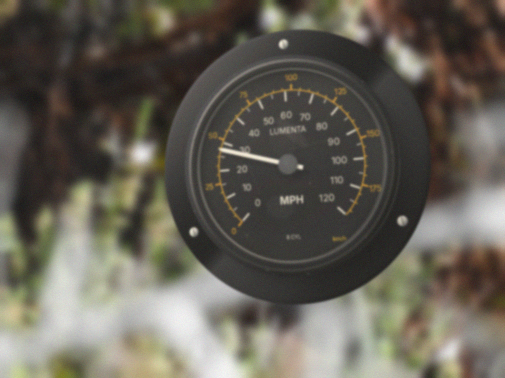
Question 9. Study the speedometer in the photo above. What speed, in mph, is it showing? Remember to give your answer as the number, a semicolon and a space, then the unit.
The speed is 27.5; mph
